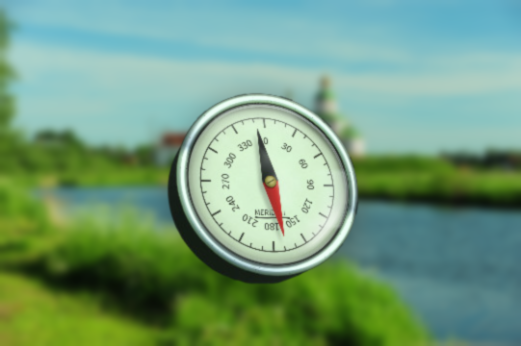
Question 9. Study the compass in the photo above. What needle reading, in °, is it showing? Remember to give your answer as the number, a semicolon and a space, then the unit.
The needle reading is 170; °
